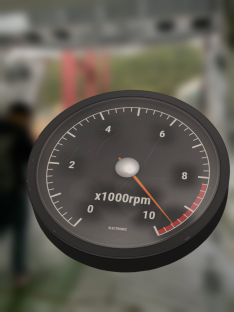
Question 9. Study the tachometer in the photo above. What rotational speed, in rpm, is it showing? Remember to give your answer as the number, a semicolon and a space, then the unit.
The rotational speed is 9600; rpm
